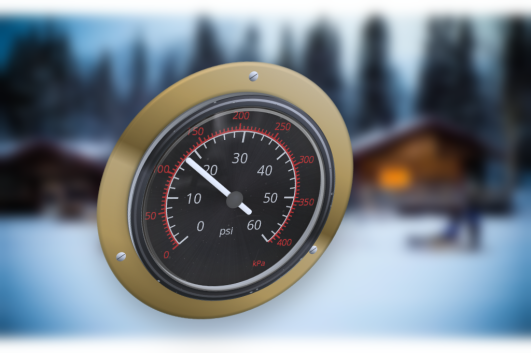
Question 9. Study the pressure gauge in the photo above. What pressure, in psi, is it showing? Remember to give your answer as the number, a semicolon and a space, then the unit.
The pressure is 18; psi
